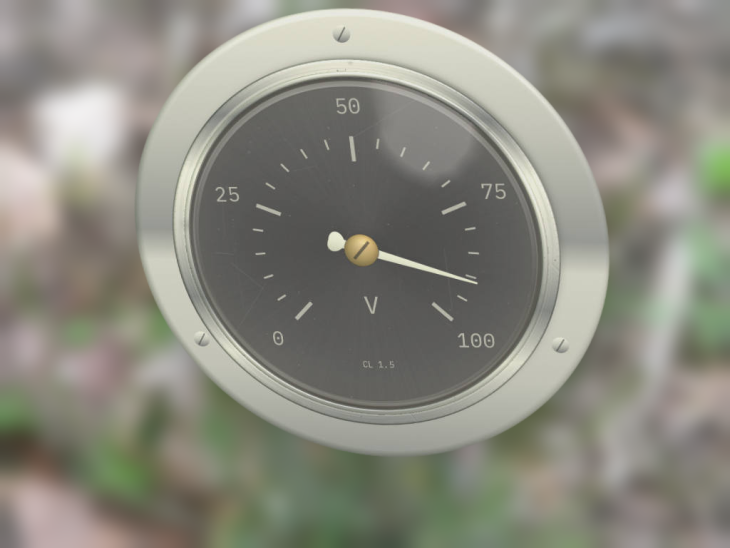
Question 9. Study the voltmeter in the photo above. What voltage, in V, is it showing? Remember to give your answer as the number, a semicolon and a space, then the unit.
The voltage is 90; V
